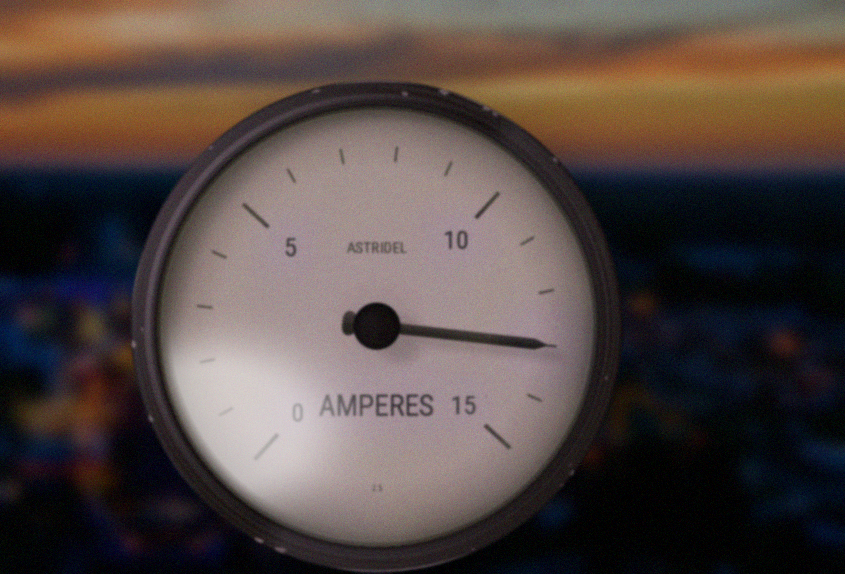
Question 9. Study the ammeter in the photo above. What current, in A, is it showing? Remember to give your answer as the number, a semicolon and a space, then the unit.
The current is 13; A
